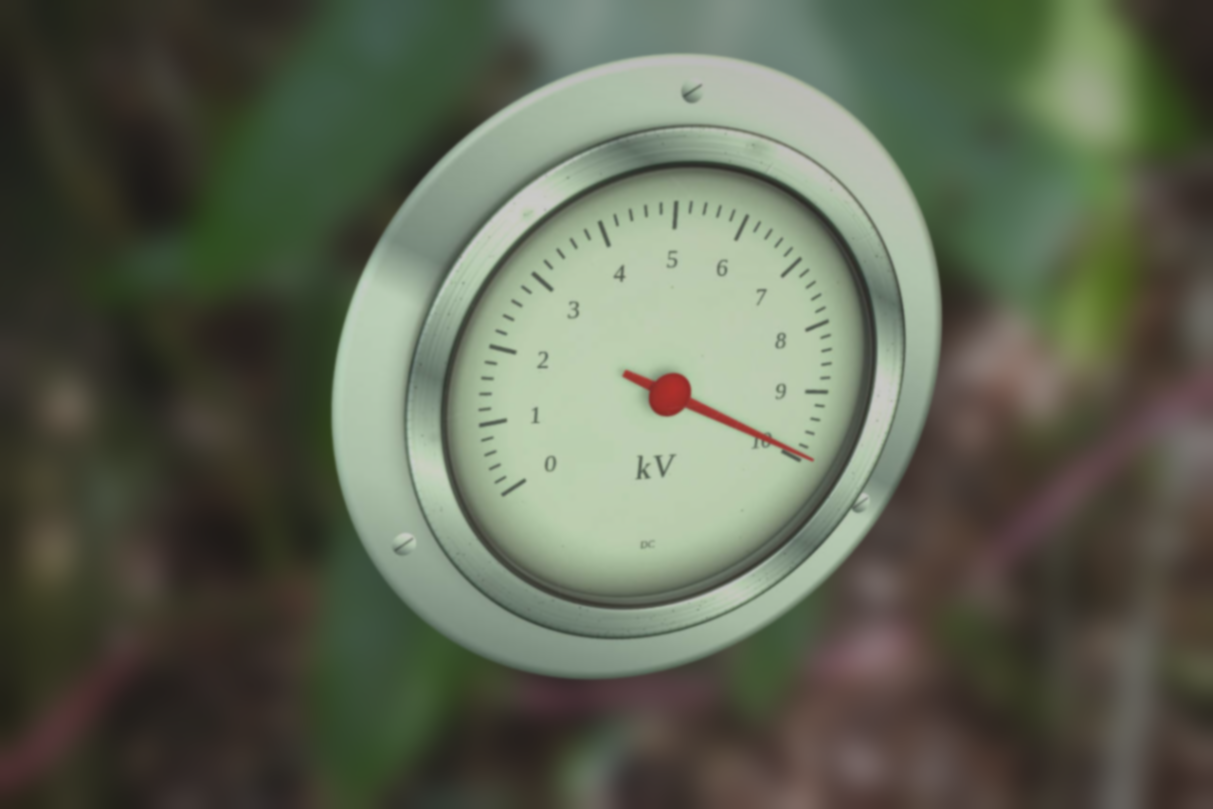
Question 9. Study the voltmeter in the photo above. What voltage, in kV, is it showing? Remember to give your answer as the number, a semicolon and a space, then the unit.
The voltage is 9.9; kV
